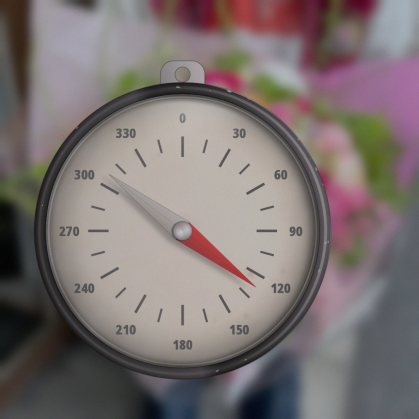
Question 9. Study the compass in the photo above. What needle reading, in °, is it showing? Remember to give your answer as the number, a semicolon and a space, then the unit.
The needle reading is 127.5; °
